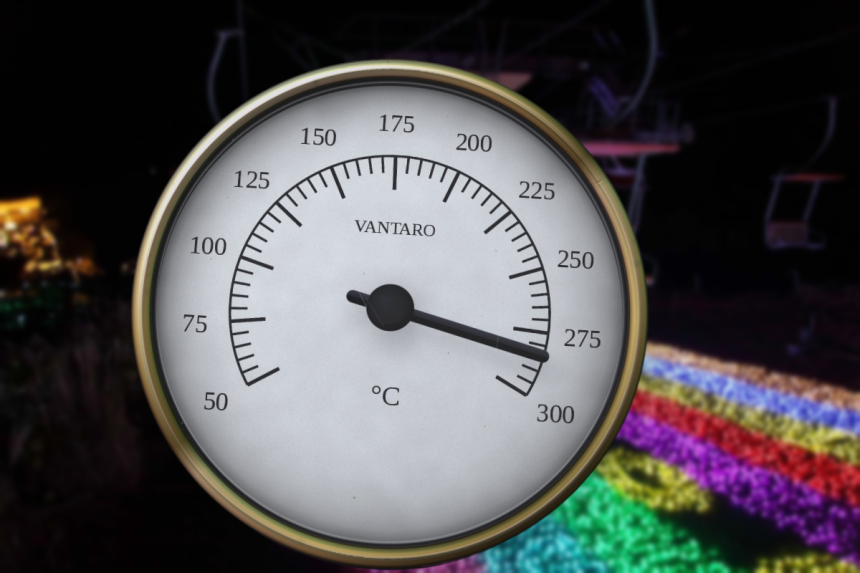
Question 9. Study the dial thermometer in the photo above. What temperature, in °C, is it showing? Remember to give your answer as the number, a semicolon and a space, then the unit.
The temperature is 285; °C
